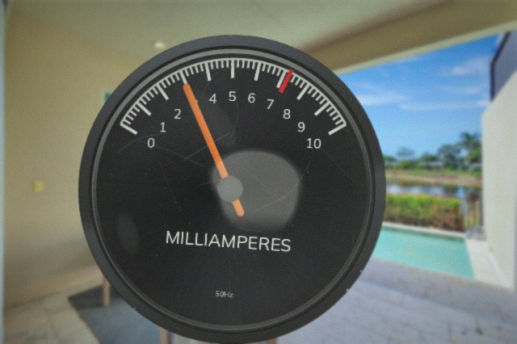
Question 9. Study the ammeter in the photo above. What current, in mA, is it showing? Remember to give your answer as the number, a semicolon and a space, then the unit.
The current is 3; mA
